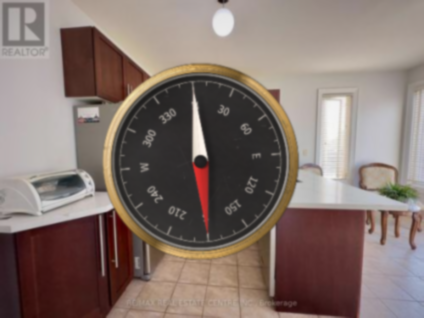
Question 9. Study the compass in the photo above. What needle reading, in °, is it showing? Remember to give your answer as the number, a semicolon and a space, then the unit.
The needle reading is 180; °
